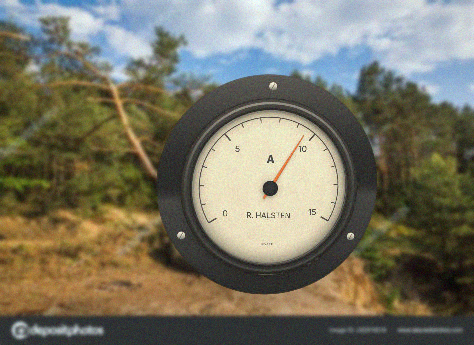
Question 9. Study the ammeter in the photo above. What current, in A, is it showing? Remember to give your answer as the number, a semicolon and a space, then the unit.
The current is 9.5; A
